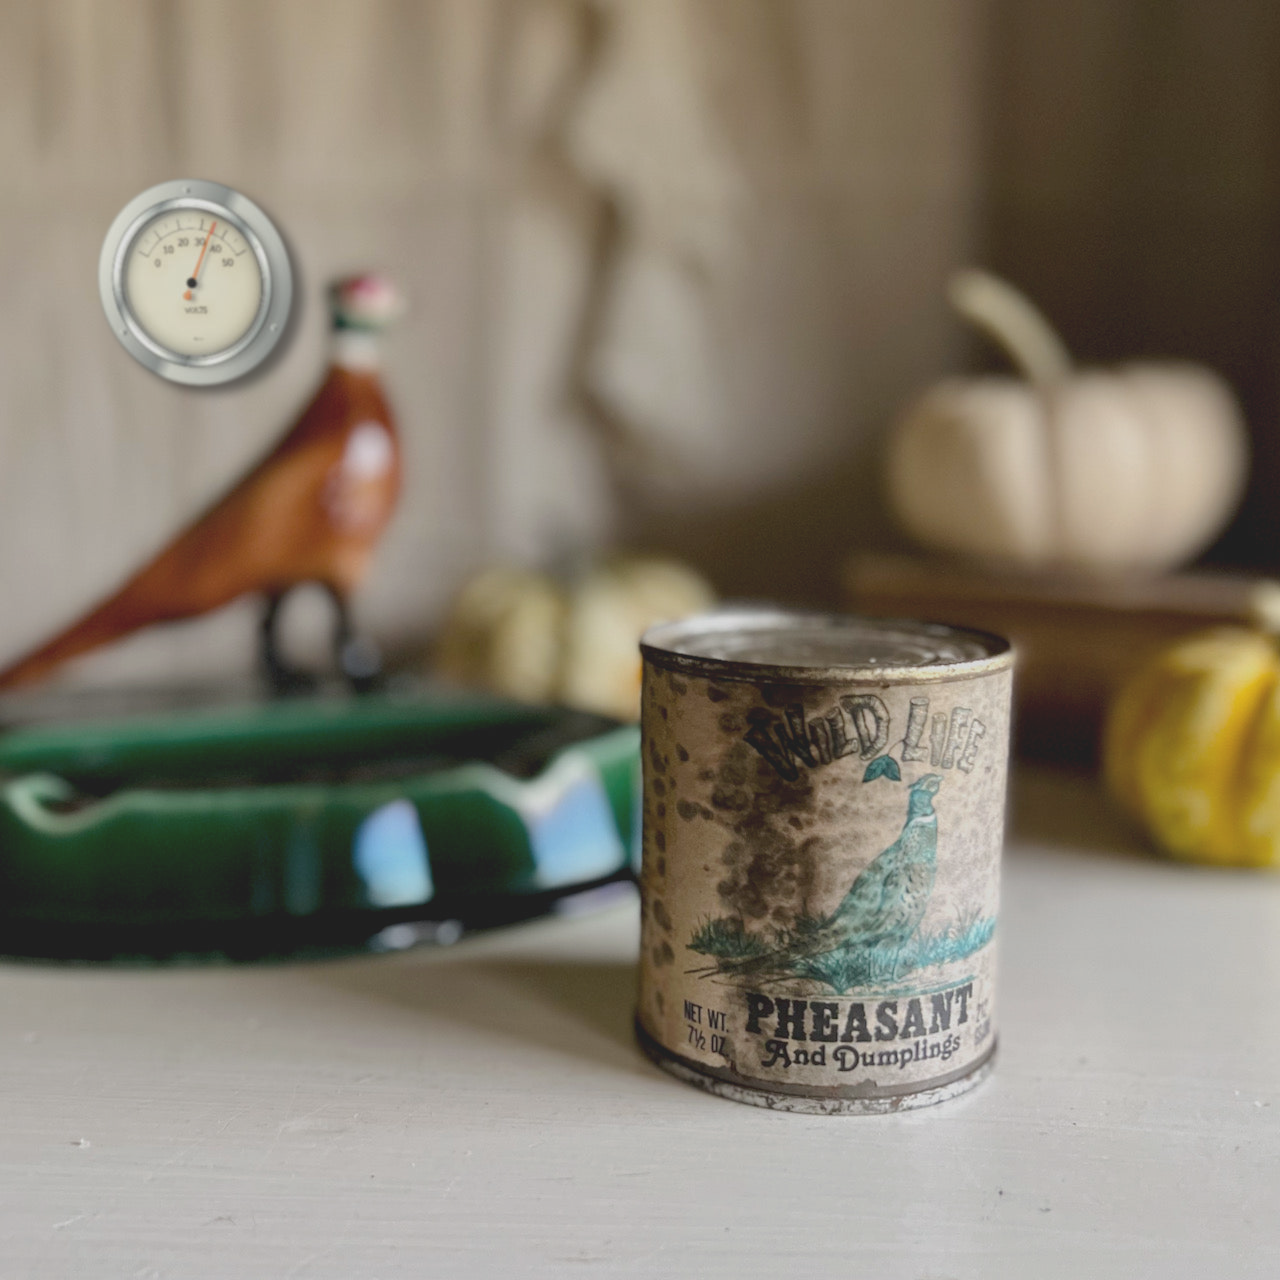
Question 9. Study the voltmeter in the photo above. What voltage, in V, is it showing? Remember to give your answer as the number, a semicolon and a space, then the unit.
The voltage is 35; V
